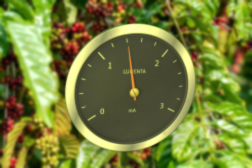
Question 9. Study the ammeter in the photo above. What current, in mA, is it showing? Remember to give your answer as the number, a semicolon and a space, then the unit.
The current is 1.4; mA
